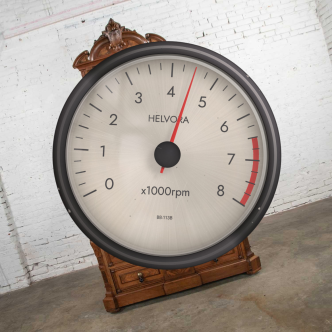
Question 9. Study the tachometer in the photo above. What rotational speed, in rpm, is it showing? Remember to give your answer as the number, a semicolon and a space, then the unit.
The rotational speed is 4500; rpm
